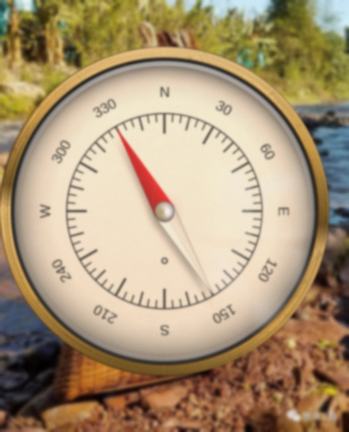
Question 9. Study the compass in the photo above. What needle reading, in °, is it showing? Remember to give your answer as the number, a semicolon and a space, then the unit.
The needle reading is 330; °
